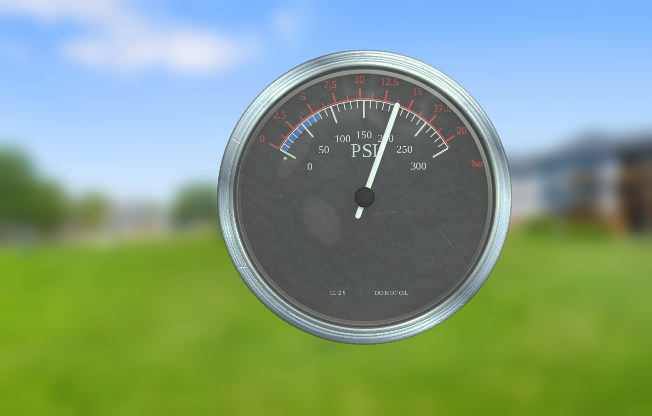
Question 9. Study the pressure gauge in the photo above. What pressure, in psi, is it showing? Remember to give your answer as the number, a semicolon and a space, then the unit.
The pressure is 200; psi
